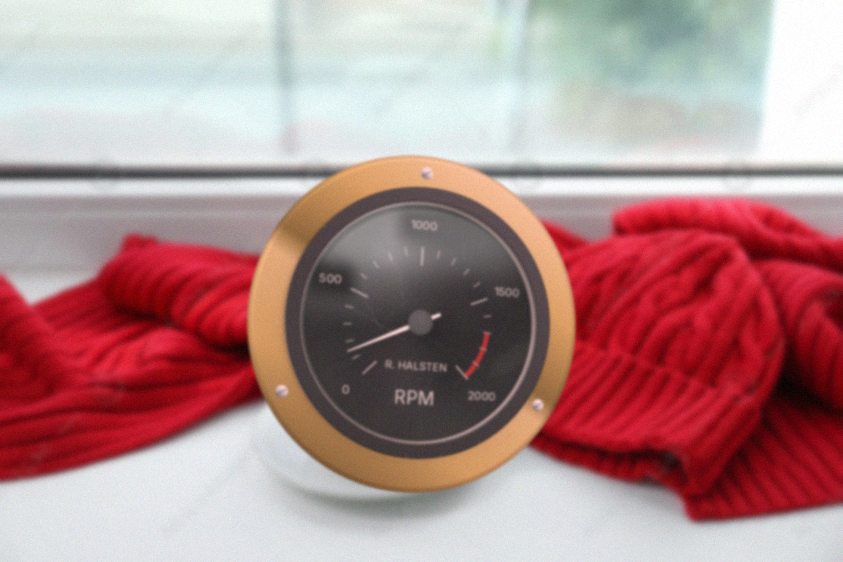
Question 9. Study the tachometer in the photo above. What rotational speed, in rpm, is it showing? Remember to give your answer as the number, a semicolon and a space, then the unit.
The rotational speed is 150; rpm
